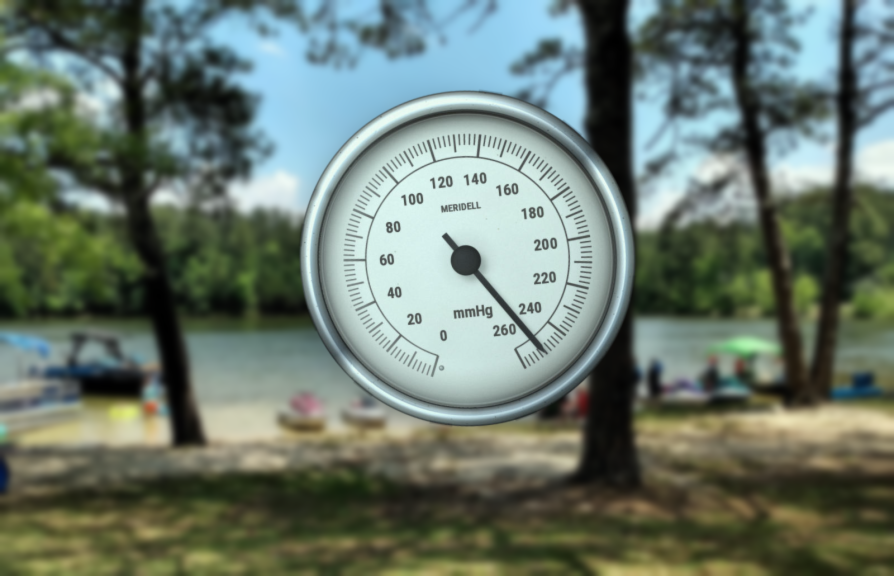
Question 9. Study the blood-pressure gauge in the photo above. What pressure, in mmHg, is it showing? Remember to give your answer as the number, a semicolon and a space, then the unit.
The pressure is 250; mmHg
